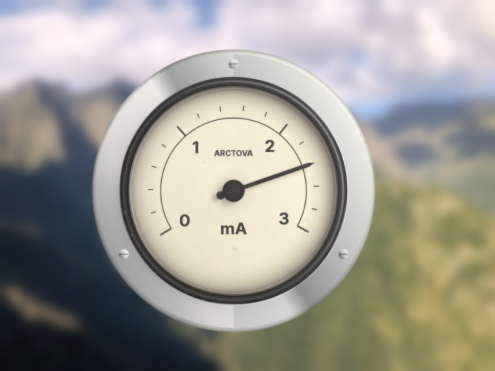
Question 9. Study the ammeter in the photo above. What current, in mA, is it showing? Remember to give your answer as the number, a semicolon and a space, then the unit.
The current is 2.4; mA
